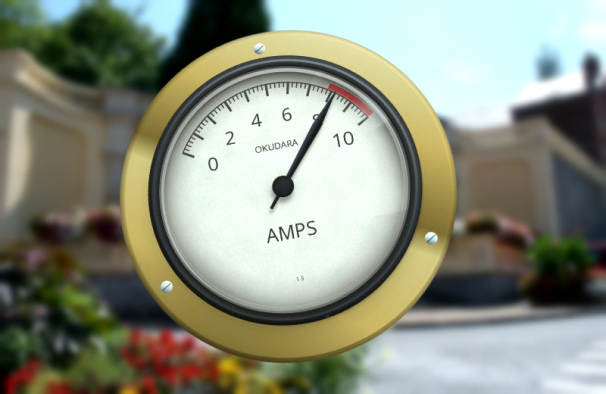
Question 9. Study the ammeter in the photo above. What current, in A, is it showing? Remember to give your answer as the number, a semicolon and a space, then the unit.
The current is 8.2; A
